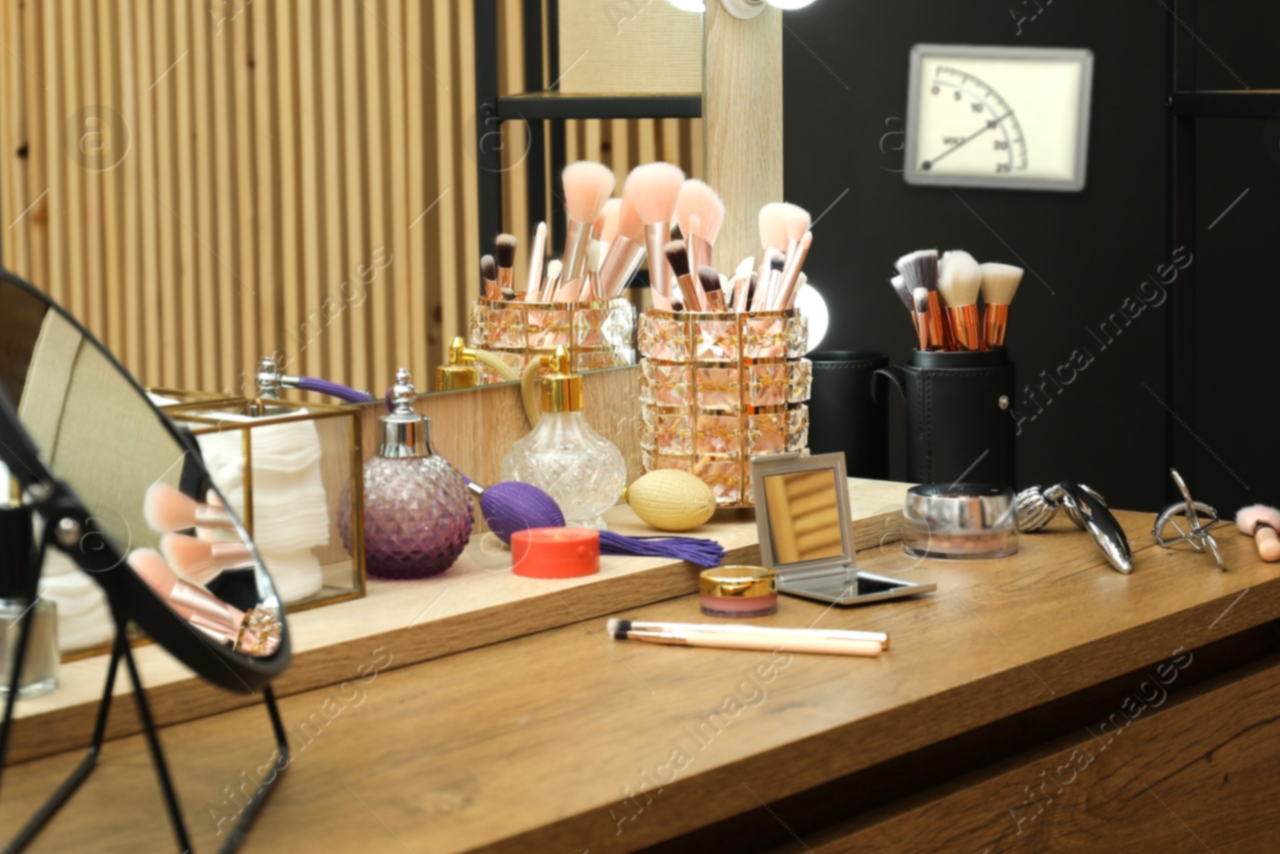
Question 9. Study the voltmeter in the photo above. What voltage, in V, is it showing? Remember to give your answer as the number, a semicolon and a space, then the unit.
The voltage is 15; V
